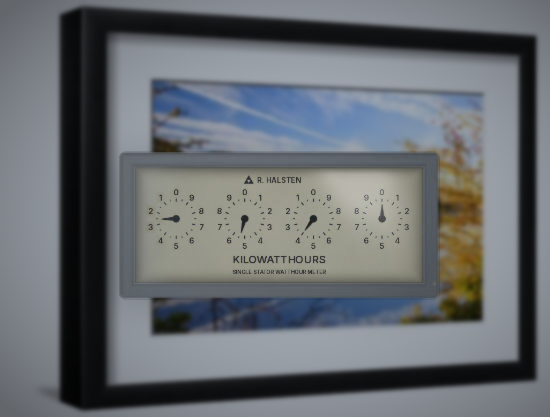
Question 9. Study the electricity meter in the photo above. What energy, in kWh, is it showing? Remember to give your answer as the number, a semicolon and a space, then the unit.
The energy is 2540; kWh
